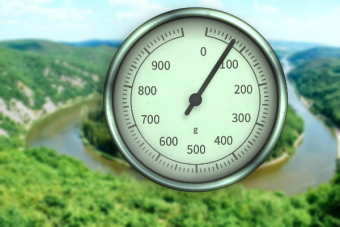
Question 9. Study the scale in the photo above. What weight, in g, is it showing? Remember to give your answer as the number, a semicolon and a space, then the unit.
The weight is 70; g
